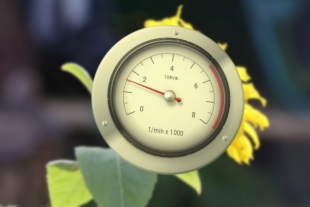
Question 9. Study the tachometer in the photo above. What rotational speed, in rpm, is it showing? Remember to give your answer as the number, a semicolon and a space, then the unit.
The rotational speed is 1500; rpm
